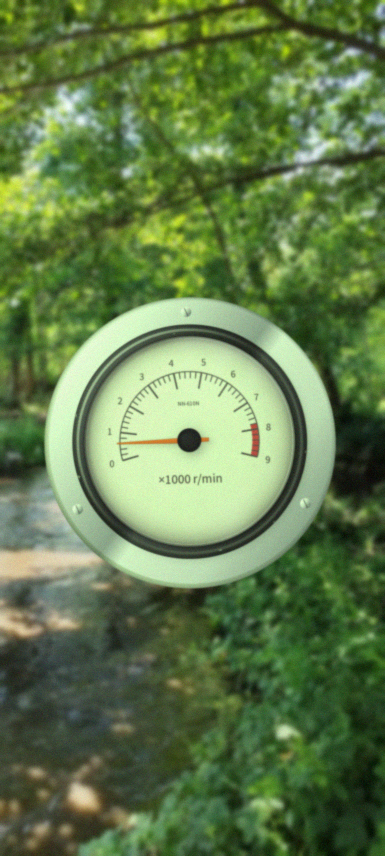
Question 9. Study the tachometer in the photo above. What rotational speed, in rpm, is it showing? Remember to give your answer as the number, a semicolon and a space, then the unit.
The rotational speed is 600; rpm
